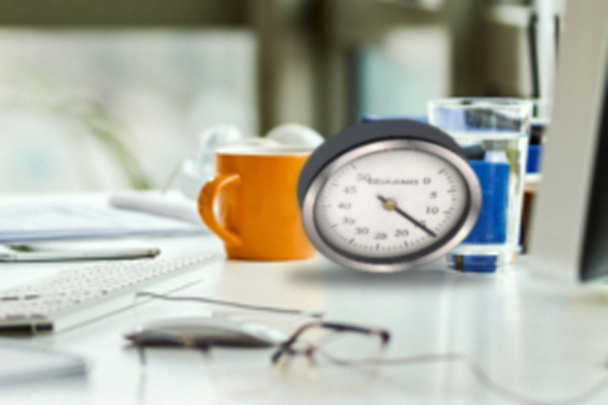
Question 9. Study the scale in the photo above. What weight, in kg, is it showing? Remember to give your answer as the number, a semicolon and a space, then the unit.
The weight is 15; kg
